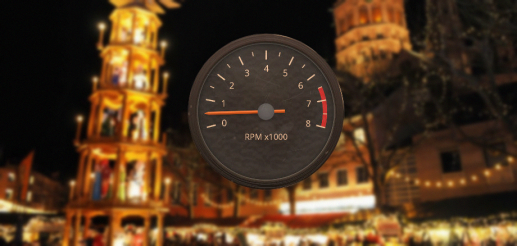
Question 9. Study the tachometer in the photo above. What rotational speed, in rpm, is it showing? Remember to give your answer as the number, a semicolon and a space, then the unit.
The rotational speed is 500; rpm
